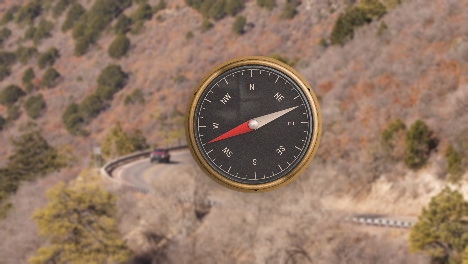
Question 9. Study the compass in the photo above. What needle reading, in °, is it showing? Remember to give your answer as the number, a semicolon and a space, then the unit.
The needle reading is 250; °
